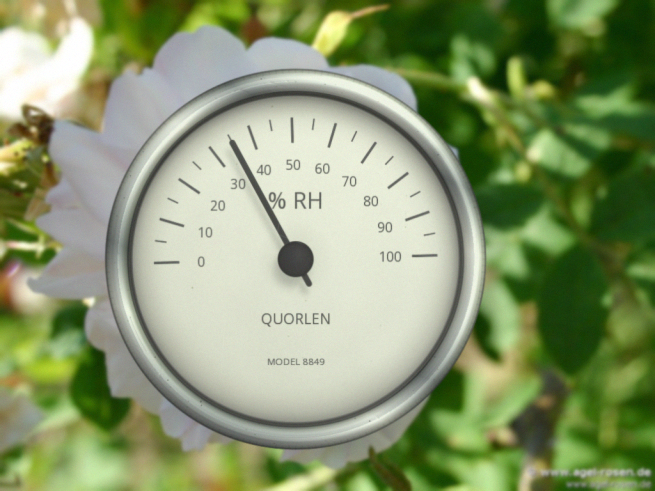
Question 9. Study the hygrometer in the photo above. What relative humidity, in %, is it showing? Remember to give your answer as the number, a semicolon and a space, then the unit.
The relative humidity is 35; %
